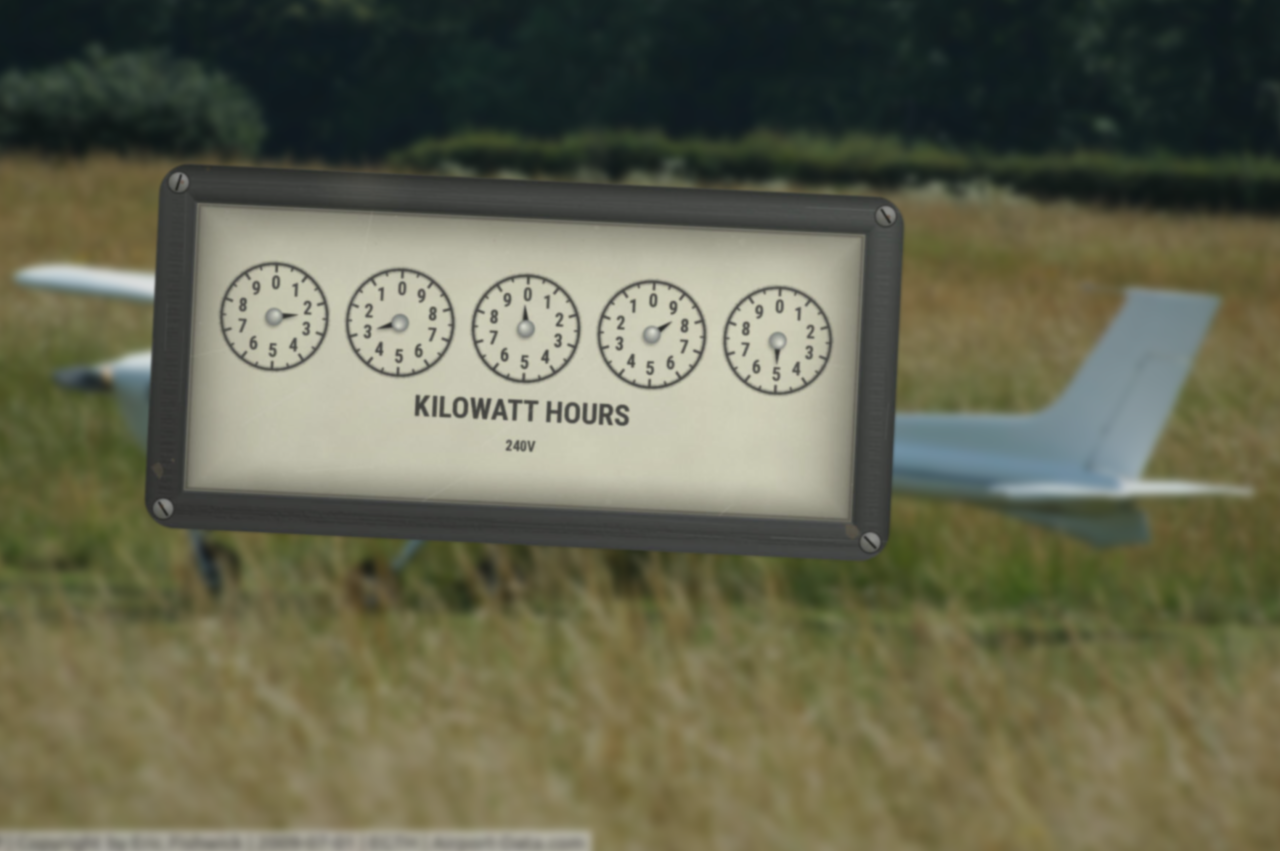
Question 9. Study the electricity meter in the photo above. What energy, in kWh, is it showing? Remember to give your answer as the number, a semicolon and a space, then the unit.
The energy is 22985; kWh
